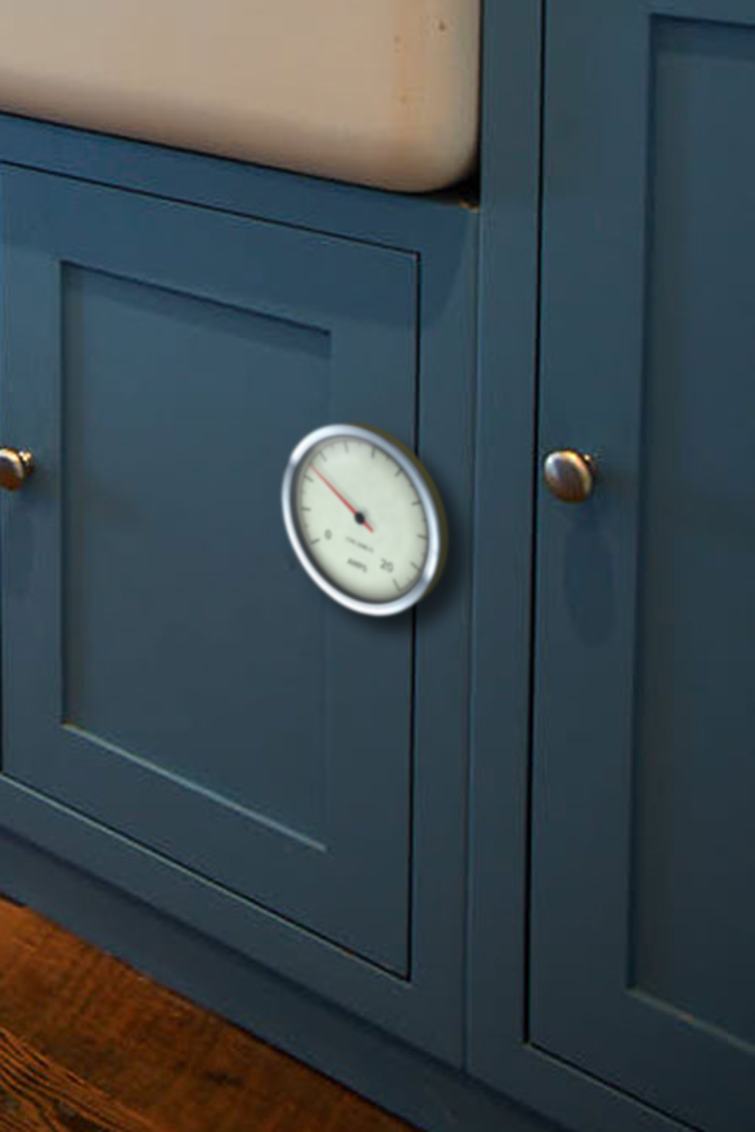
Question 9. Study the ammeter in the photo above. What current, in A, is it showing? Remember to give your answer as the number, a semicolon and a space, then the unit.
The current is 5; A
